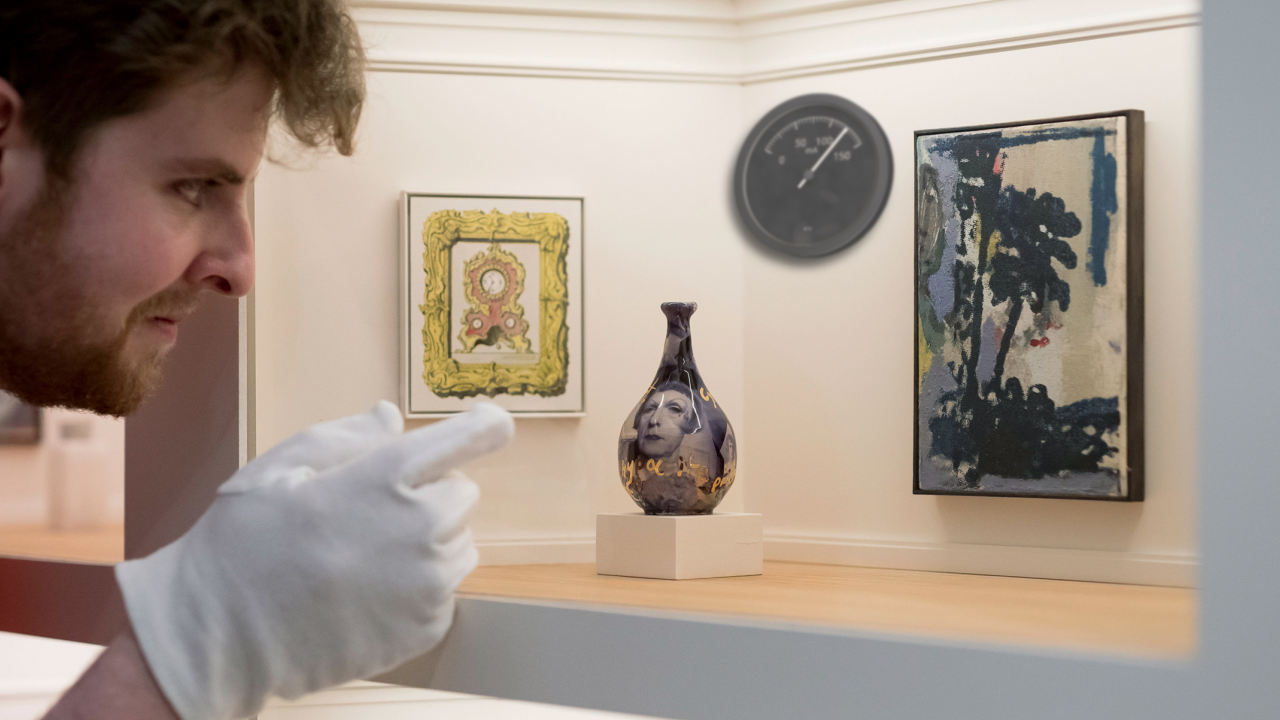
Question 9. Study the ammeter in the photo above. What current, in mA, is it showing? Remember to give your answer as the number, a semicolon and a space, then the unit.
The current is 125; mA
